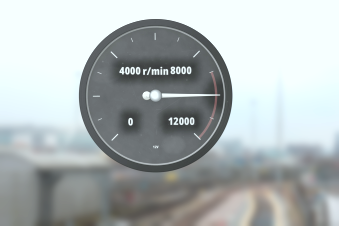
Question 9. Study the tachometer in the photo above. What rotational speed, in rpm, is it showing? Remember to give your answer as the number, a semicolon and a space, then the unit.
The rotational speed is 10000; rpm
